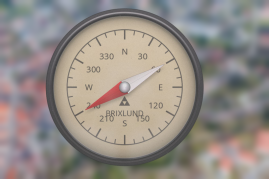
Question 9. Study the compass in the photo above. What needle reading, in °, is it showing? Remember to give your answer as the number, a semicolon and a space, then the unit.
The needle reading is 240; °
